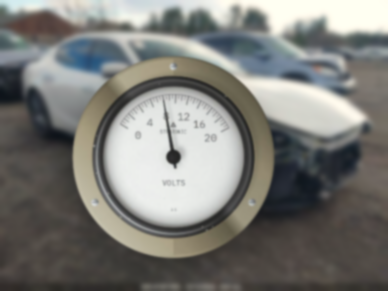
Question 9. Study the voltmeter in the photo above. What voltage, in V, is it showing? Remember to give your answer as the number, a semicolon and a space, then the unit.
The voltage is 8; V
